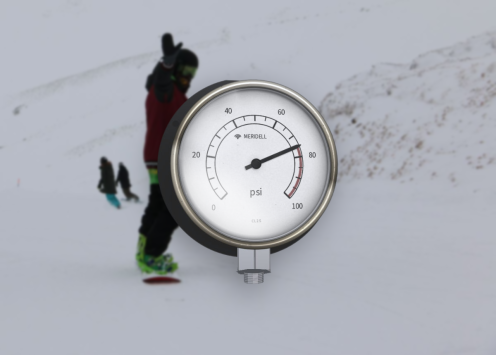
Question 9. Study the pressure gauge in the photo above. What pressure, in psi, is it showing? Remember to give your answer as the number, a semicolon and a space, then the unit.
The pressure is 75; psi
